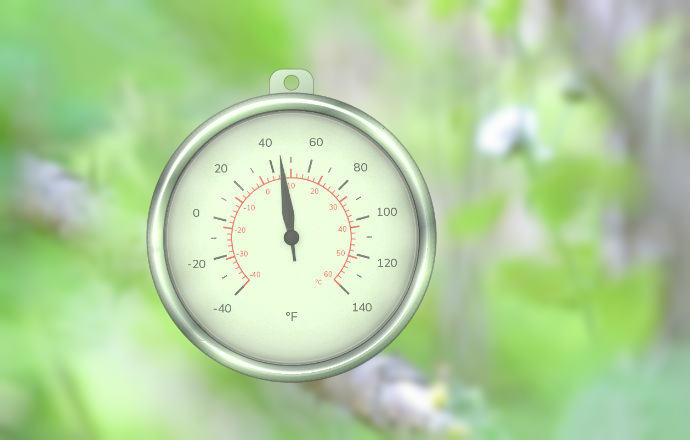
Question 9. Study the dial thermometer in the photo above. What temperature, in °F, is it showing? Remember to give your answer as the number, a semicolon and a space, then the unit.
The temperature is 45; °F
